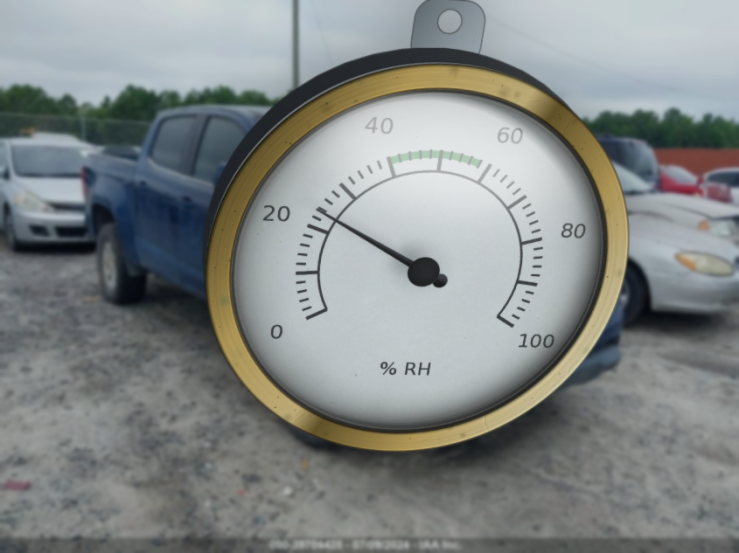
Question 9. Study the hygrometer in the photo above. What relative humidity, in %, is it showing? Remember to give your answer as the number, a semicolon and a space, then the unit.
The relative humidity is 24; %
